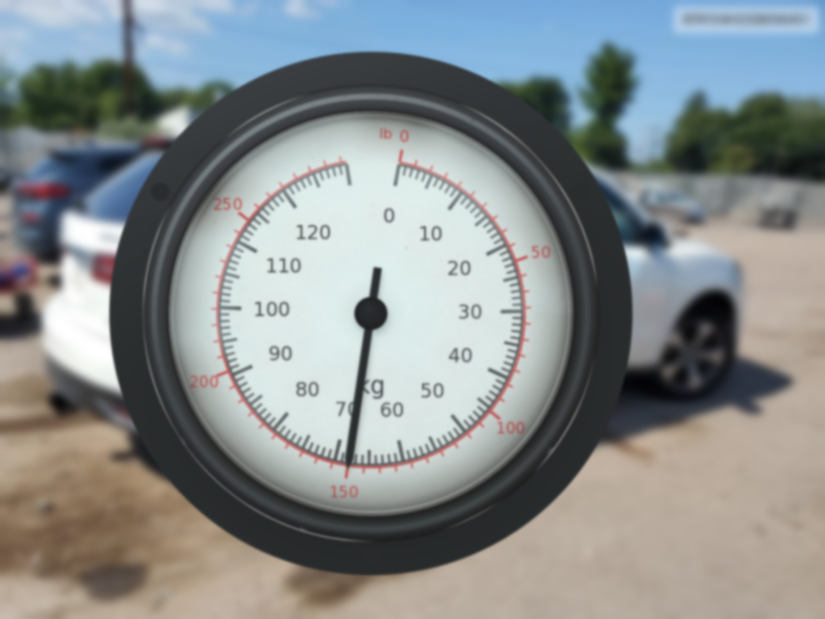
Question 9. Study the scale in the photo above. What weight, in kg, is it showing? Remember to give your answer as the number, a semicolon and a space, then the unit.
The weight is 68; kg
